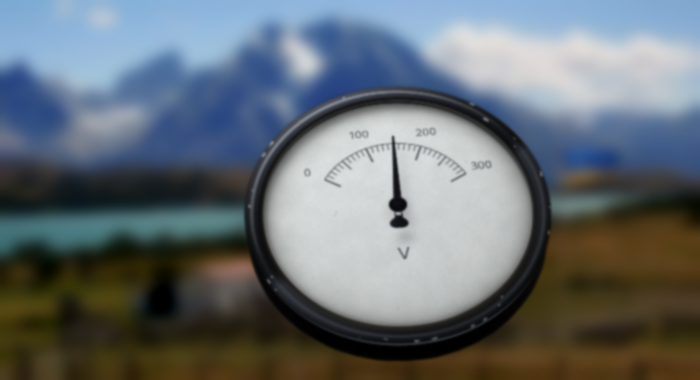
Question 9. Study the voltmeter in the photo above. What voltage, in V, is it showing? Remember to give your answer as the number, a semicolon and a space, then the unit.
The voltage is 150; V
